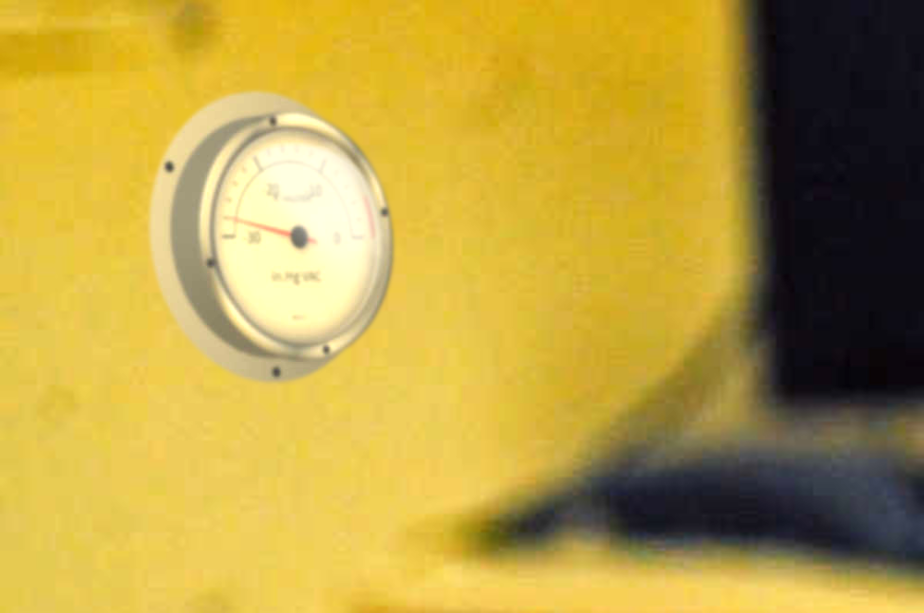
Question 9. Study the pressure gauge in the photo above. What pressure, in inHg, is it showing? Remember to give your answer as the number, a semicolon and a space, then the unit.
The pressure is -28; inHg
